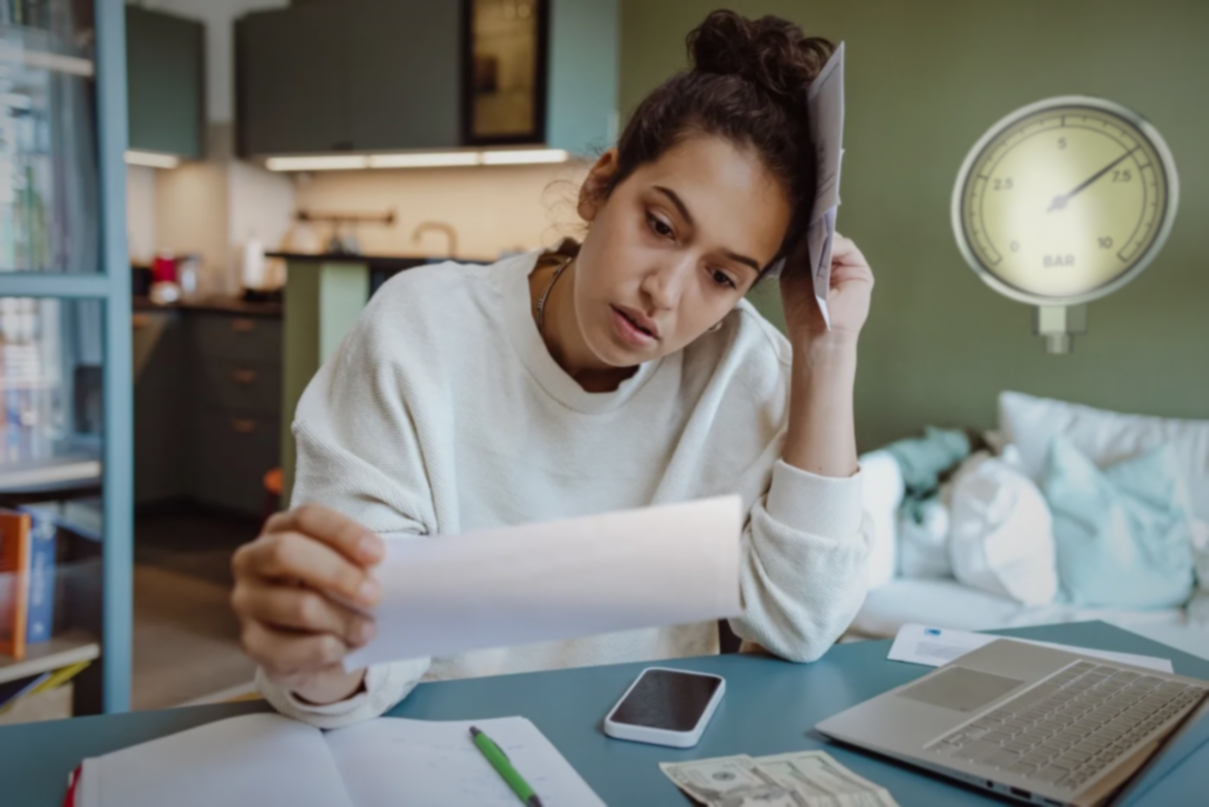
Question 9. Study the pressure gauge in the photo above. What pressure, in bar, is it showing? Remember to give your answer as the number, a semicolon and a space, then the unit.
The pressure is 7; bar
